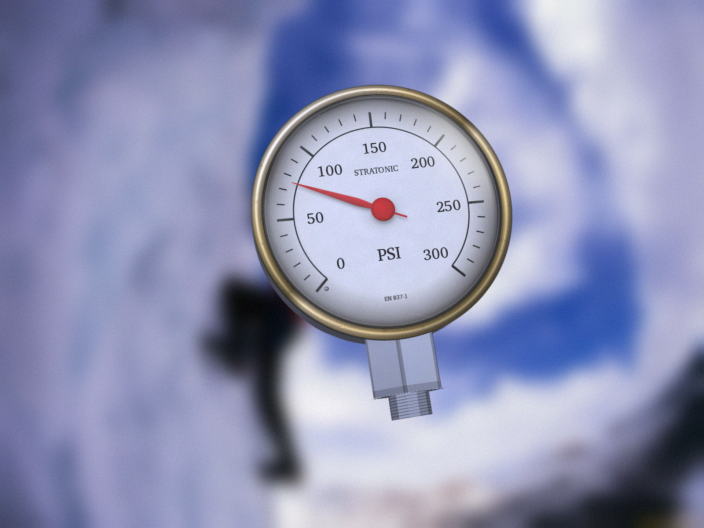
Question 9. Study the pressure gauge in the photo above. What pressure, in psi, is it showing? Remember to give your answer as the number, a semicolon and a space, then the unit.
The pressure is 75; psi
